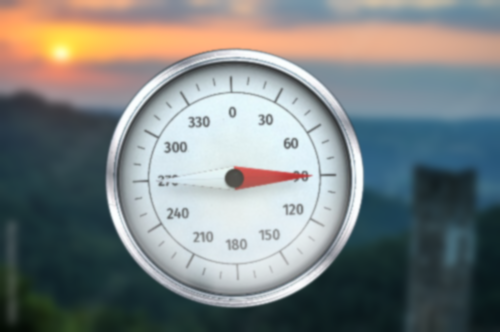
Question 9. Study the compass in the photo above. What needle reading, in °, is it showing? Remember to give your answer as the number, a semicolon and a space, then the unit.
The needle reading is 90; °
